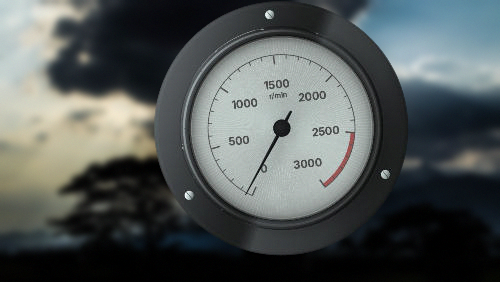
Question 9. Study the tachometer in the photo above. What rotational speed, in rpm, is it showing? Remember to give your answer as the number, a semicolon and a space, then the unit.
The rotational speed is 50; rpm
